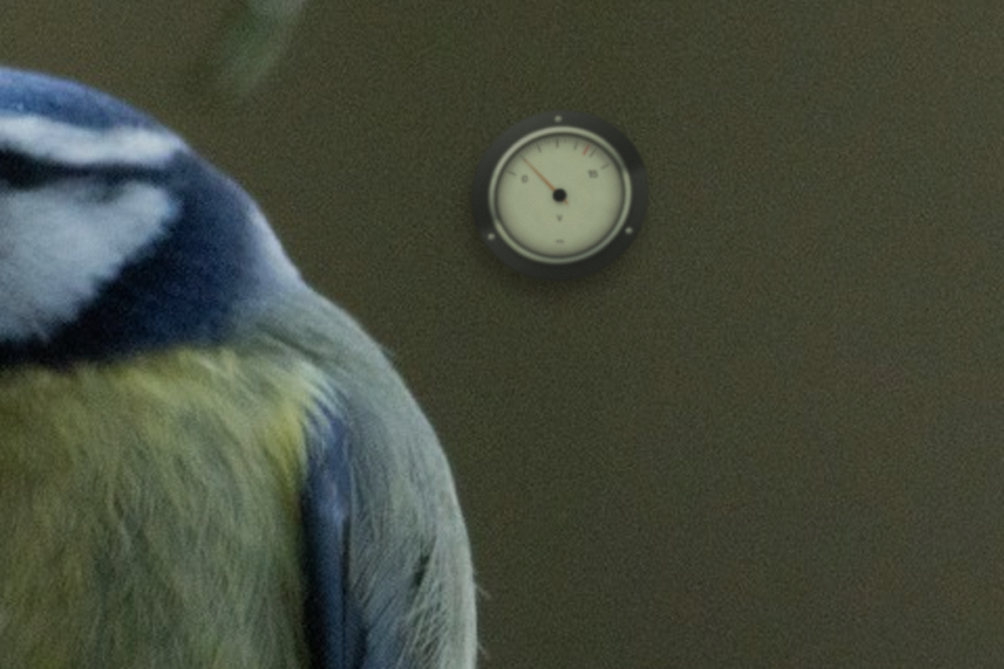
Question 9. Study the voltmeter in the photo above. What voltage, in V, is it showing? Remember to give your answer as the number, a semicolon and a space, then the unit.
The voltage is 2.5; V
